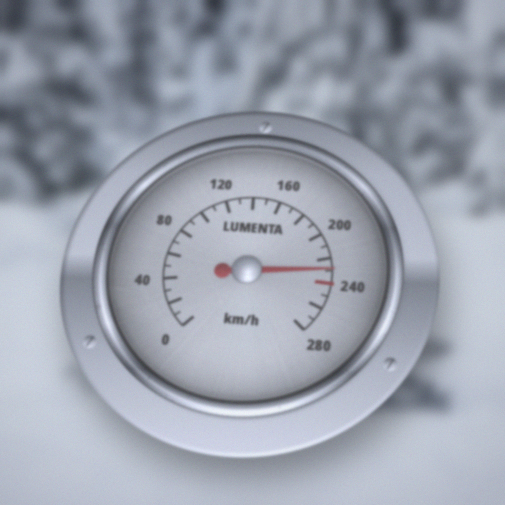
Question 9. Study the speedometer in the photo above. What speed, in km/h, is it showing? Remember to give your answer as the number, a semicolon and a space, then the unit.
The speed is 230; km/h
